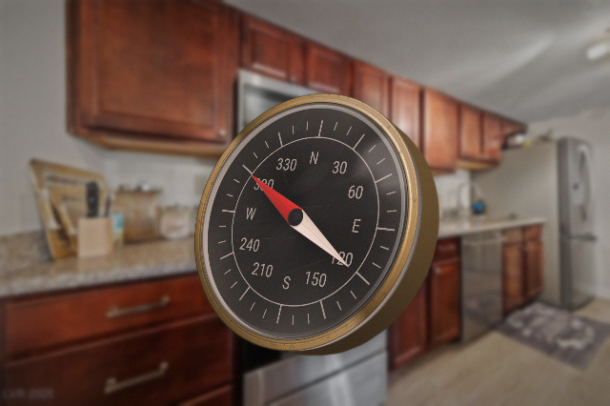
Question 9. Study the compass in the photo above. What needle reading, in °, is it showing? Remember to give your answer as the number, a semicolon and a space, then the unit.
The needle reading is 300; °
